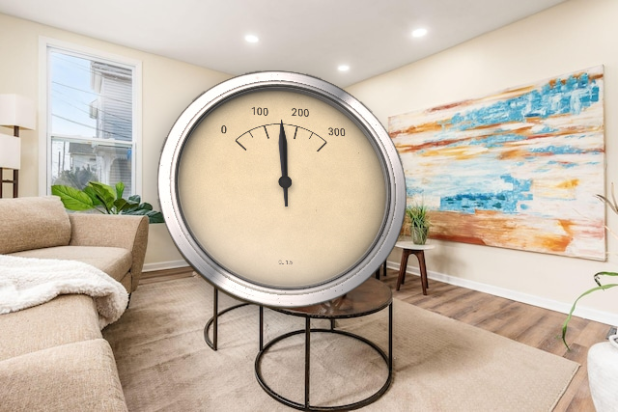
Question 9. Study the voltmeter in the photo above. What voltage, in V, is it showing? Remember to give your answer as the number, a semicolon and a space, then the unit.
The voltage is 150; V
